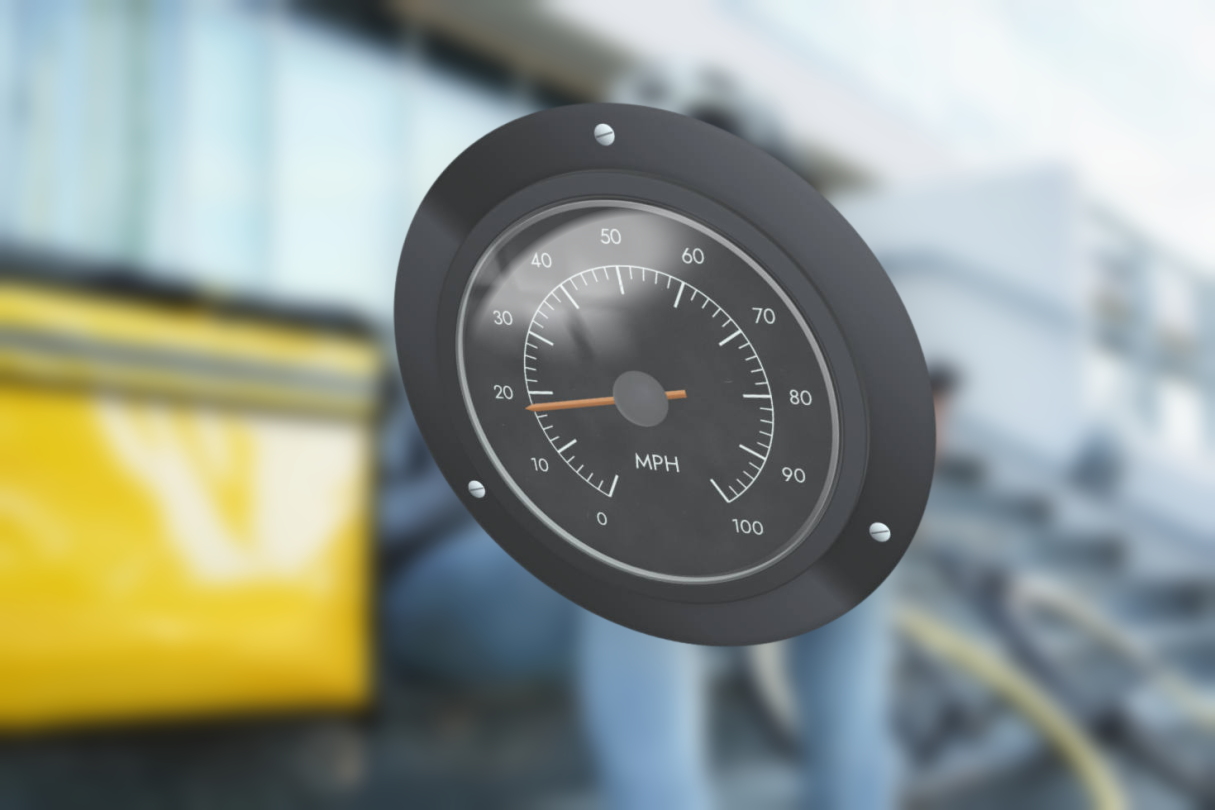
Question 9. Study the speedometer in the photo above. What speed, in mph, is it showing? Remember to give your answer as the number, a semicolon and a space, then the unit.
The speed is 18; mph
